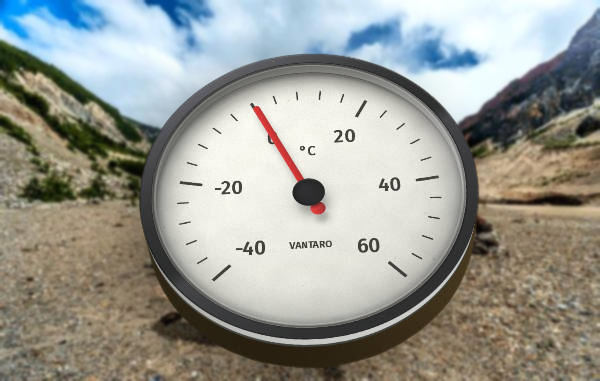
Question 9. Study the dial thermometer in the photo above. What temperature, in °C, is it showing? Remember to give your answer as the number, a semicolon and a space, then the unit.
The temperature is 0; °C
